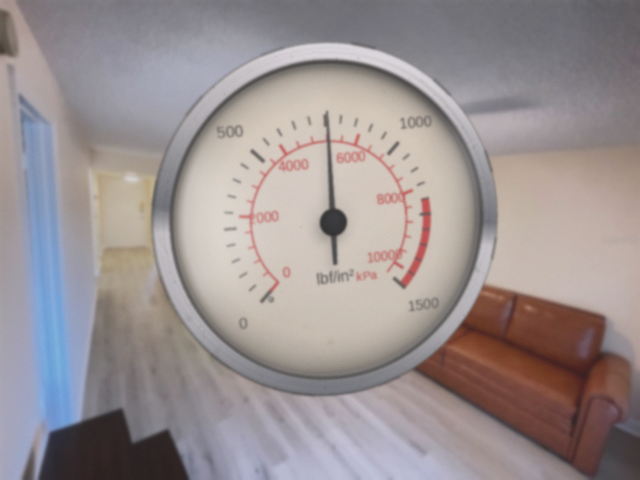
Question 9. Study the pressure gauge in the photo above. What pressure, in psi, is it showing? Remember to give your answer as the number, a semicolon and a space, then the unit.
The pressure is 750; psi
